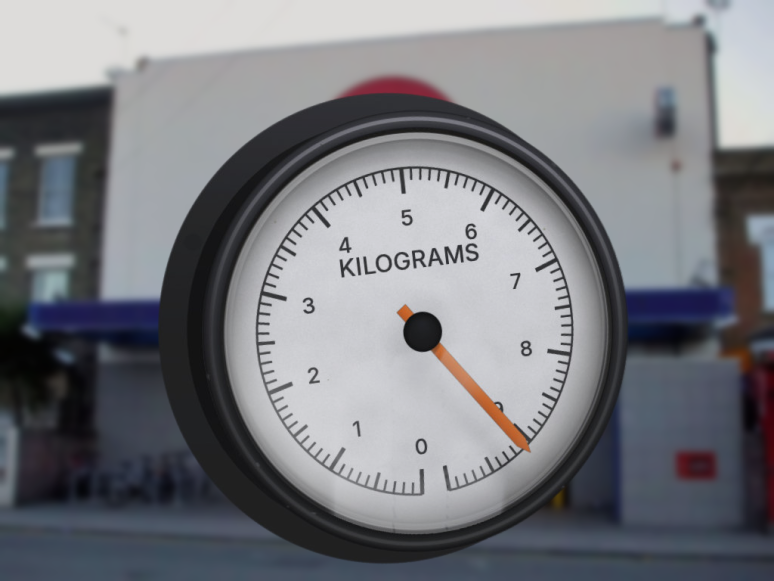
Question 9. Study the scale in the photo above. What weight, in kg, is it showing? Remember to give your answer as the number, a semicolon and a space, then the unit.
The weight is 9.1; kg
